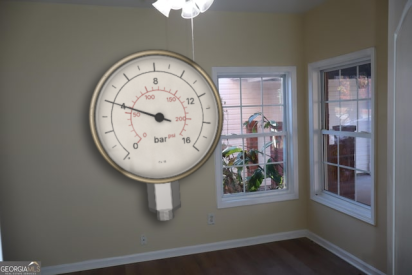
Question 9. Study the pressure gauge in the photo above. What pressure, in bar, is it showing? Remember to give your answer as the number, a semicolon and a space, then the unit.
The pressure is 4; bar
